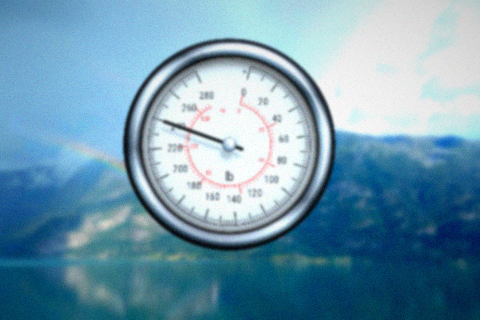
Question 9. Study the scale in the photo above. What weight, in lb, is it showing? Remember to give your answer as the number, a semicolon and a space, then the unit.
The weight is 240; lb
